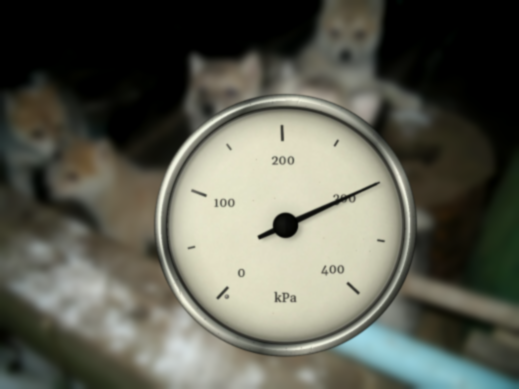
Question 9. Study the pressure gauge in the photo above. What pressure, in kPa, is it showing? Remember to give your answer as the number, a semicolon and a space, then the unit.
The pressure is 300; kPa
